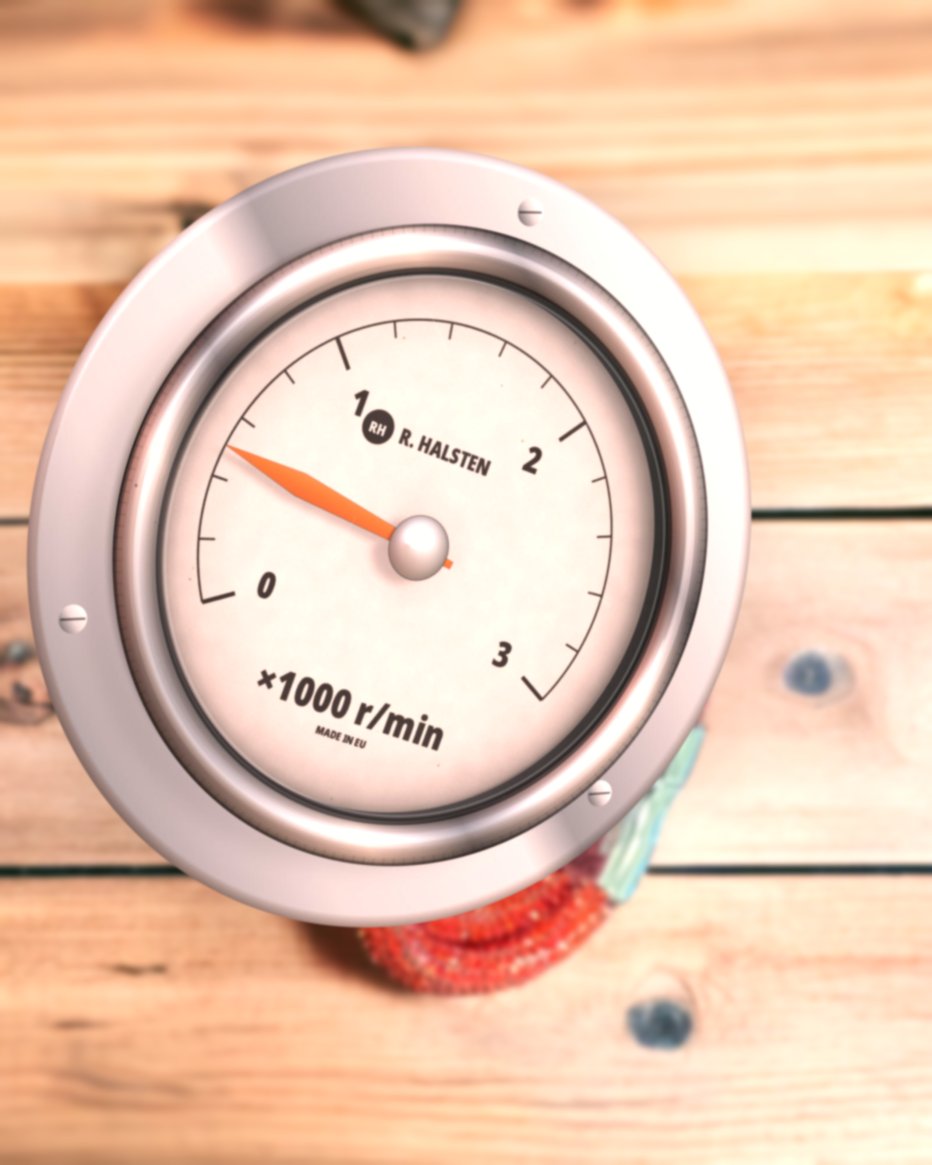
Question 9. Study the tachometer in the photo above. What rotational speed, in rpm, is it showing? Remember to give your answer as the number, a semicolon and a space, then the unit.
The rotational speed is 500; rpm
